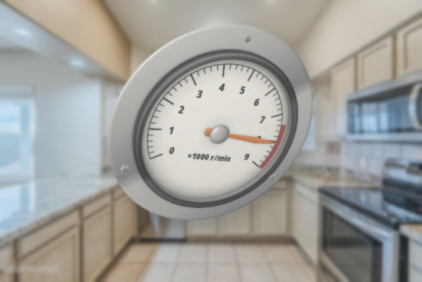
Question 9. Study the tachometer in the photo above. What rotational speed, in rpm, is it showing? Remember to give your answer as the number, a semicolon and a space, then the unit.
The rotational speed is 8000; rpm
